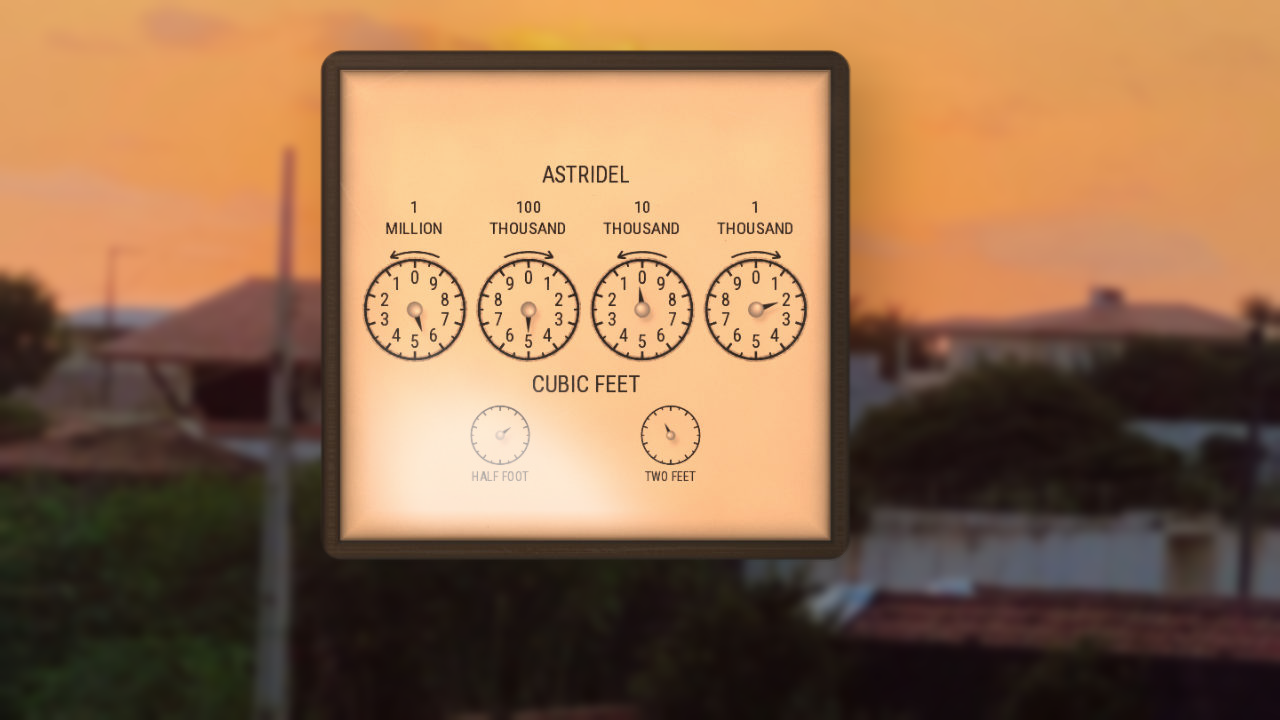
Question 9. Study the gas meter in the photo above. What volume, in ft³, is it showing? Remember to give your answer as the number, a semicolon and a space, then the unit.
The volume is 550200; ft³
